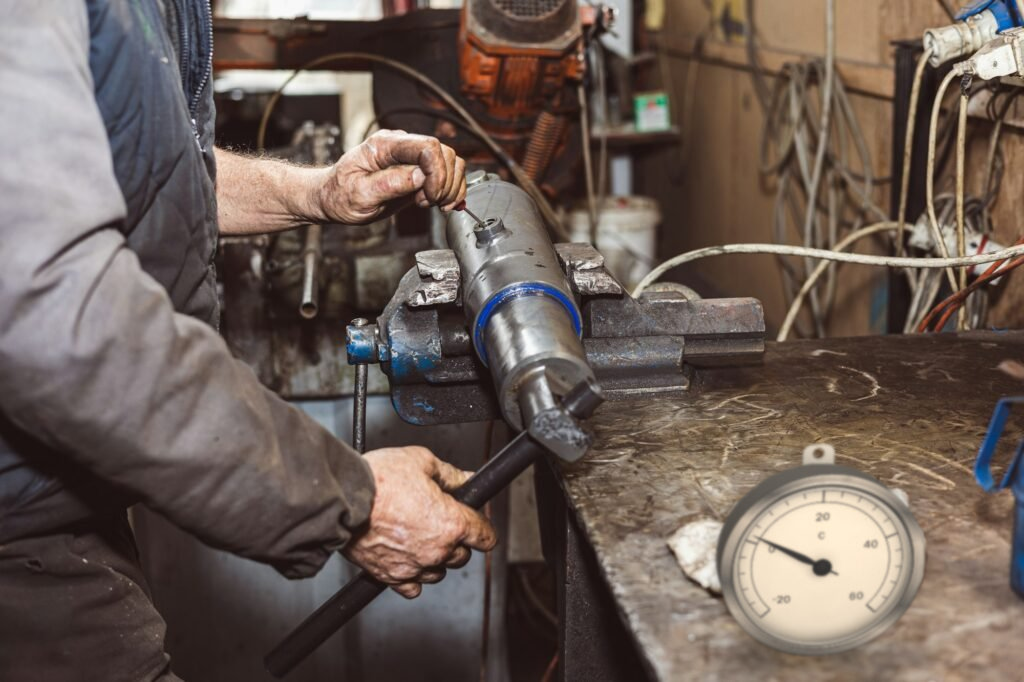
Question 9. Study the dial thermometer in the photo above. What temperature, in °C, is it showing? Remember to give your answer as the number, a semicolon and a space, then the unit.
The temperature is 2; °C
